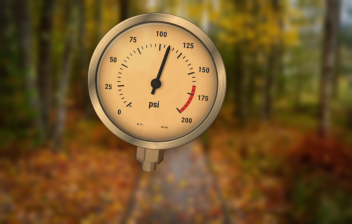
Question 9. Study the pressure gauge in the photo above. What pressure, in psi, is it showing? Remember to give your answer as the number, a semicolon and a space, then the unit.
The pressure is 110; psi
